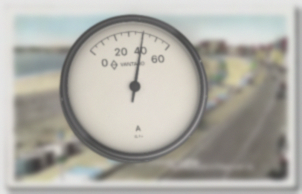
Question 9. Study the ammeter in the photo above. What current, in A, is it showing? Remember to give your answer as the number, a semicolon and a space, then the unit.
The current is 40; A
